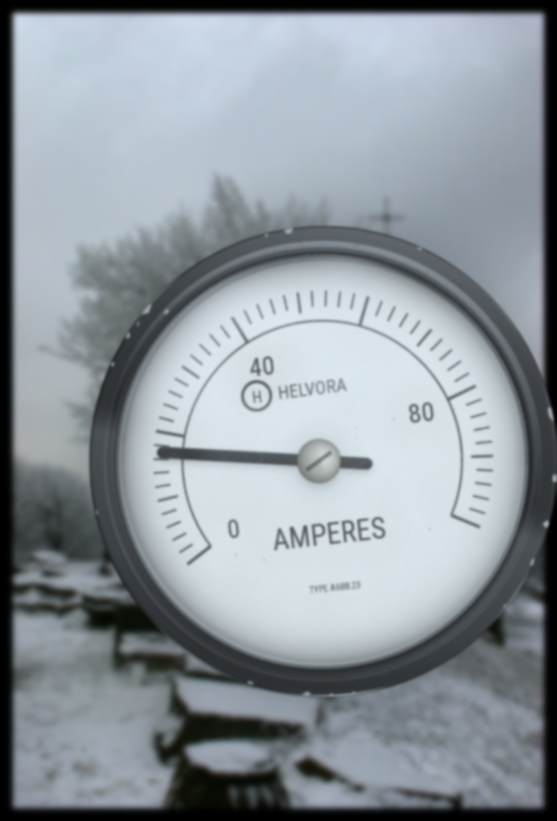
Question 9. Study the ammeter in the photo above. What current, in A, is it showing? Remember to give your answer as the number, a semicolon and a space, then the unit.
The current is 17; A
